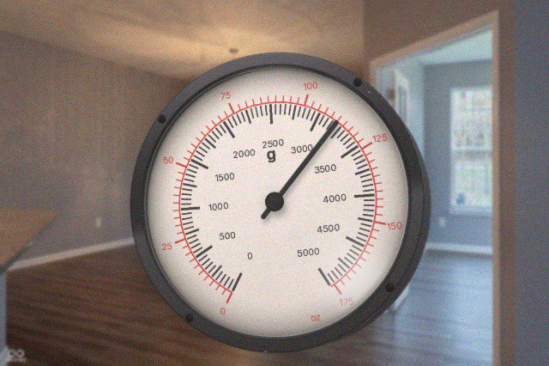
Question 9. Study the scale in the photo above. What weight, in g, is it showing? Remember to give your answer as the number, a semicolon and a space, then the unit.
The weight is 3200; g
